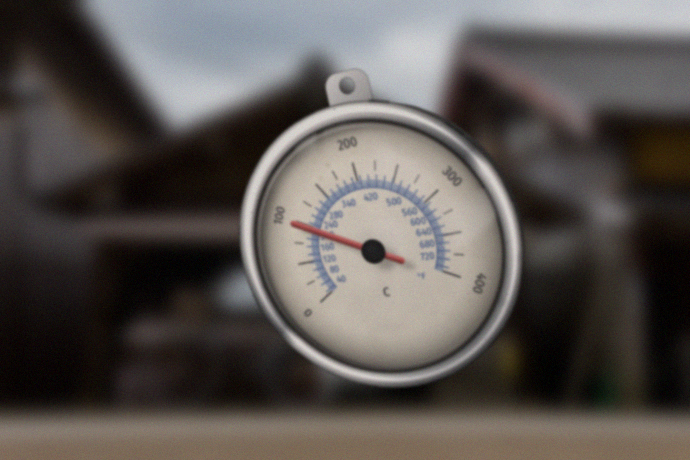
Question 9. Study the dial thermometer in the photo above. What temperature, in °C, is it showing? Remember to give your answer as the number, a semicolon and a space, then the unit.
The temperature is 100; °C
